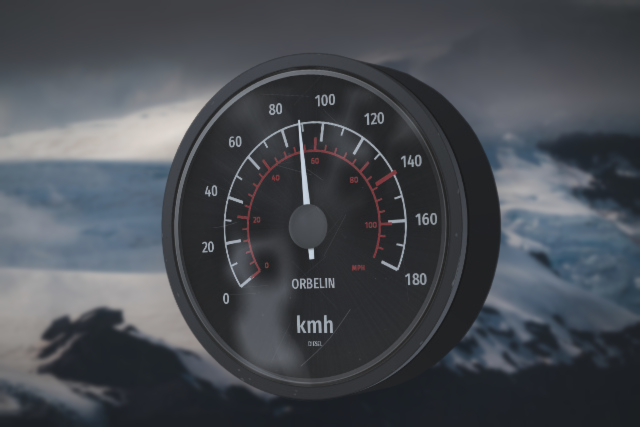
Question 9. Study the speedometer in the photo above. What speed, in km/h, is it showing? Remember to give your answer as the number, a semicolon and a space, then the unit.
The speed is 90; km/h
